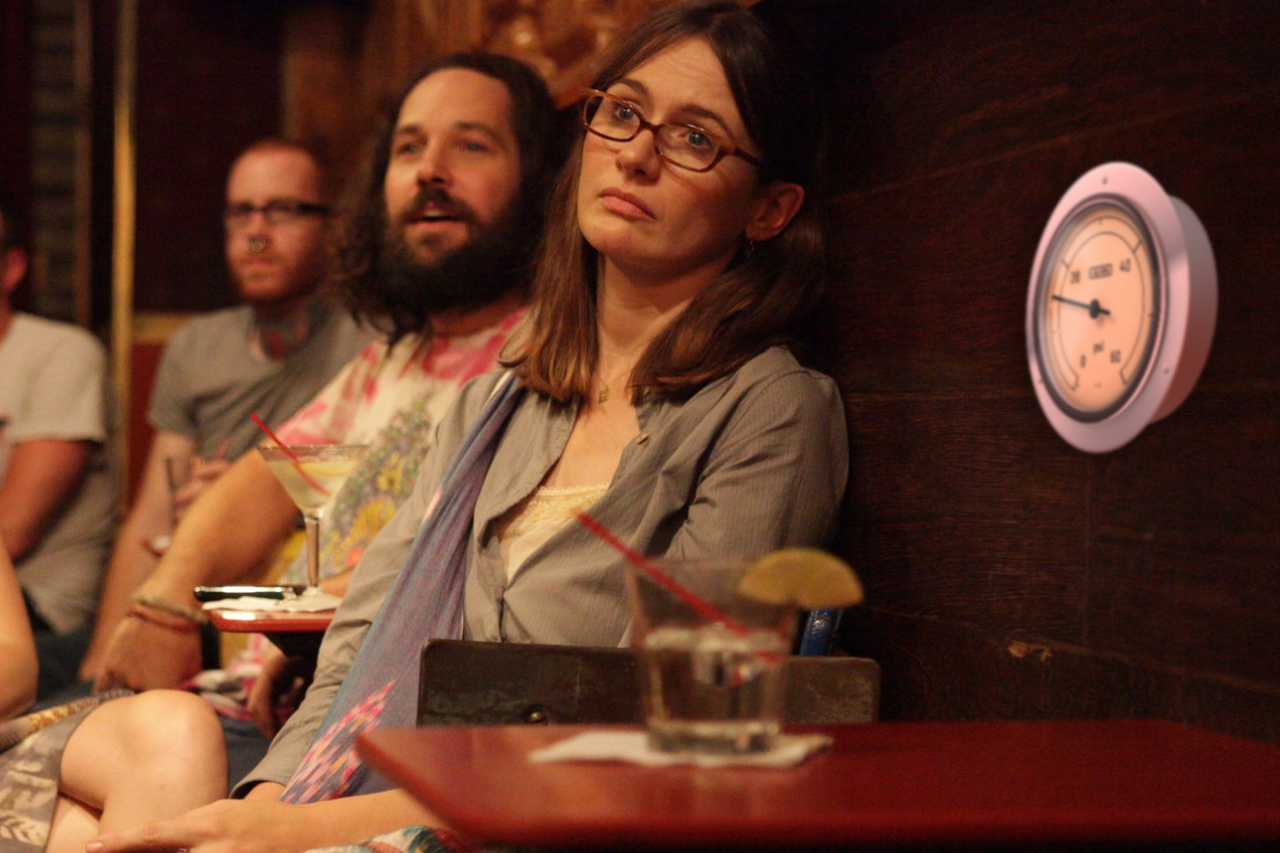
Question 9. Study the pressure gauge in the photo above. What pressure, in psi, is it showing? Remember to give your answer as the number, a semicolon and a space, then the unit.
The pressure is 15; psi
